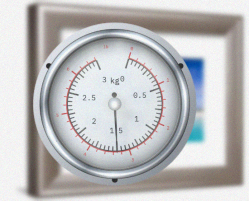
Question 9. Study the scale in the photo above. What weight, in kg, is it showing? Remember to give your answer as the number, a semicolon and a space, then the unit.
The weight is 1.5; kg
